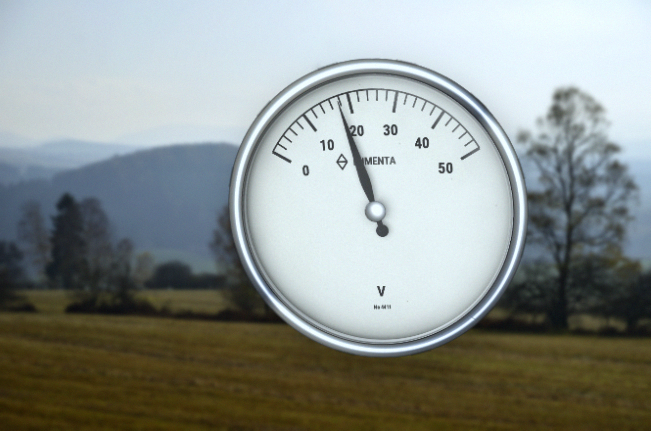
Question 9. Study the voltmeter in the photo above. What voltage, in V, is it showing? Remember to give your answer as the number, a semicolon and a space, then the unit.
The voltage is 18; V
